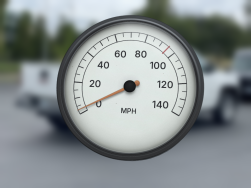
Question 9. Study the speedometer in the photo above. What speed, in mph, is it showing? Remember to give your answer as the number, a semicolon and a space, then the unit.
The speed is 2.5; mph
